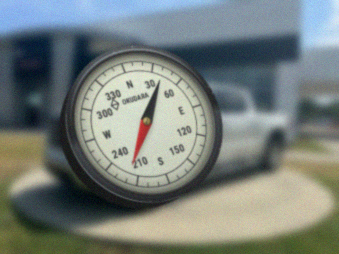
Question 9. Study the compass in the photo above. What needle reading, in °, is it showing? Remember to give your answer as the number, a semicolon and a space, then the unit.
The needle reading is 220; °
